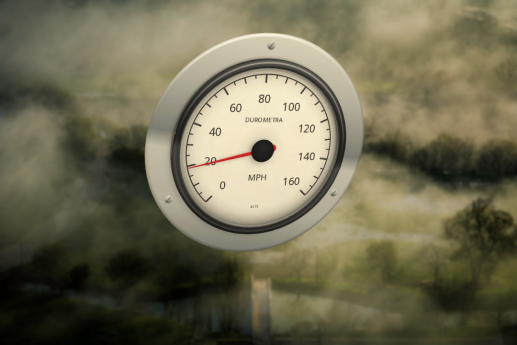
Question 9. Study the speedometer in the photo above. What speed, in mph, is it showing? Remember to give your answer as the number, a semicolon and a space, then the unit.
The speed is 20; mph
